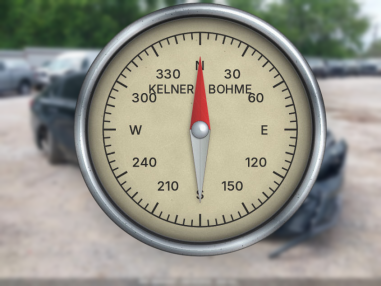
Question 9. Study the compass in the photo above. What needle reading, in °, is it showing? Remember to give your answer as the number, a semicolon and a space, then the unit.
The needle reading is 0; °
